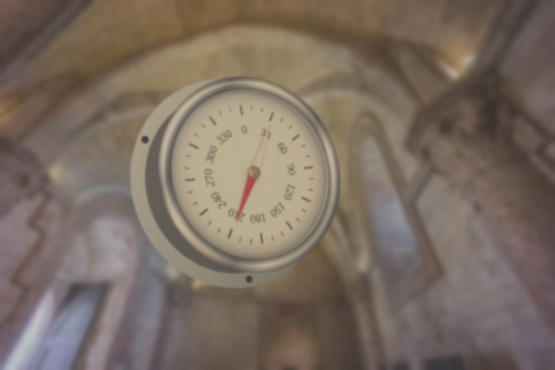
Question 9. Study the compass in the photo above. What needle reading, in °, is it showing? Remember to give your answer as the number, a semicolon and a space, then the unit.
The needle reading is 210; °
